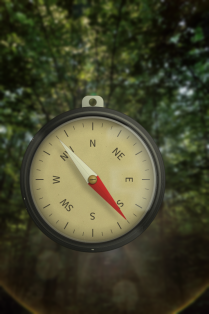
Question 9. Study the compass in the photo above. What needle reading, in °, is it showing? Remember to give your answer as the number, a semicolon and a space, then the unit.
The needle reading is 140; °
